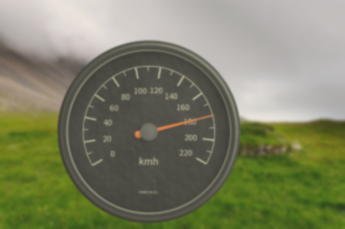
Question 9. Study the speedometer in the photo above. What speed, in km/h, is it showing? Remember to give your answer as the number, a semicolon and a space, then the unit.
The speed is 180; km/h
